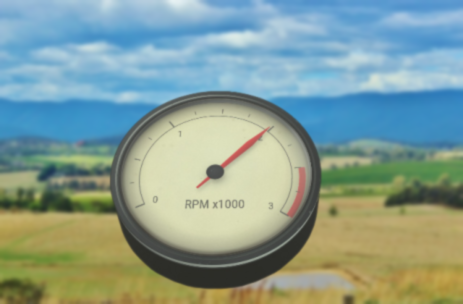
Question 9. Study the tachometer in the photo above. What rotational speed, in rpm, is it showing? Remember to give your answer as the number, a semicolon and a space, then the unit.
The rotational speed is 2000; rpm
